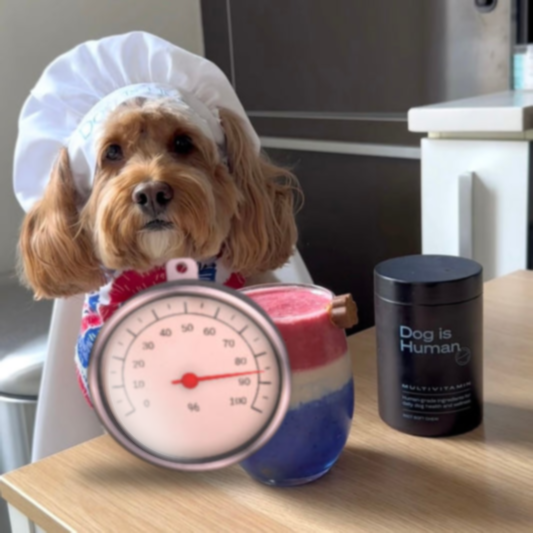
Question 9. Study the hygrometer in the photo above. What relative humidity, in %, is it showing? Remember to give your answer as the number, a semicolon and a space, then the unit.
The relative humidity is 85; %
